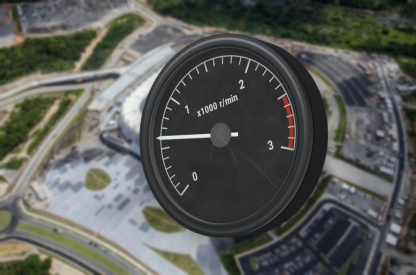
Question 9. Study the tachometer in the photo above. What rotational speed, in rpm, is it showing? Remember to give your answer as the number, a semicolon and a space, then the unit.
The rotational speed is 600; rpm
